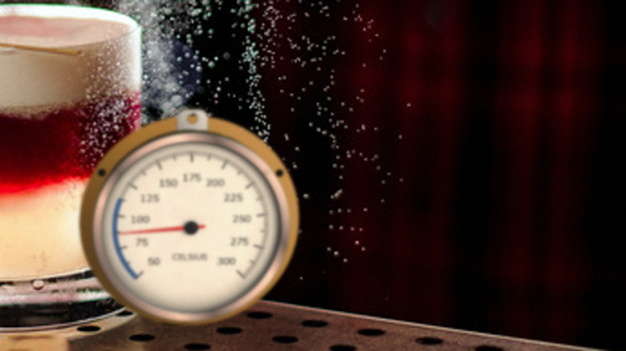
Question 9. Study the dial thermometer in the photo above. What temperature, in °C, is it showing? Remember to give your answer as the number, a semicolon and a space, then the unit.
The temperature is 87.5; °C
